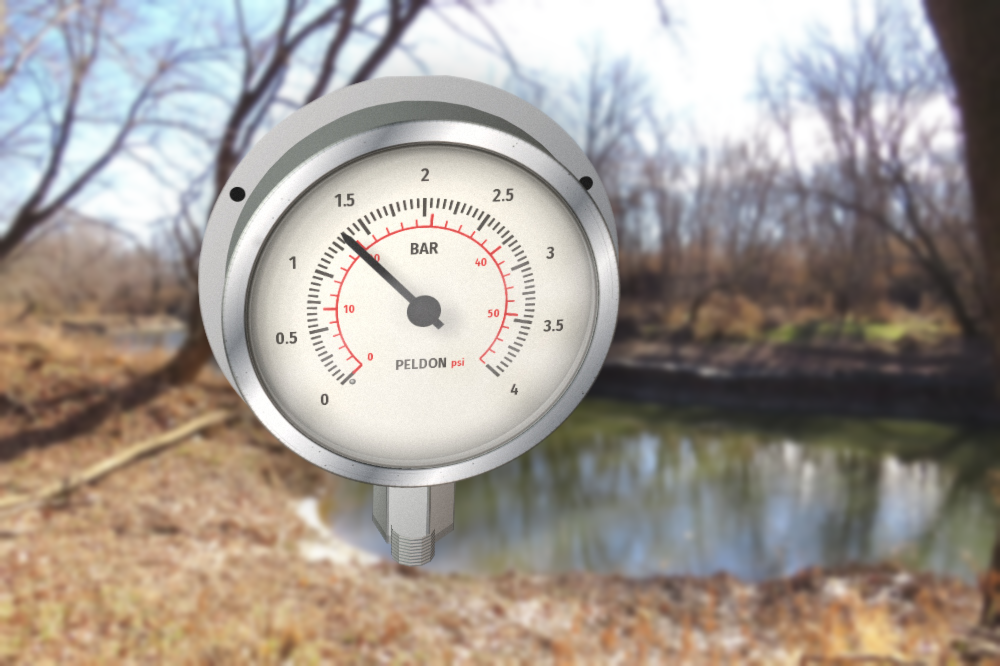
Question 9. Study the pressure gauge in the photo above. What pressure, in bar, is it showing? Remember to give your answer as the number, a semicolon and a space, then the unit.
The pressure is 1.35; bar
